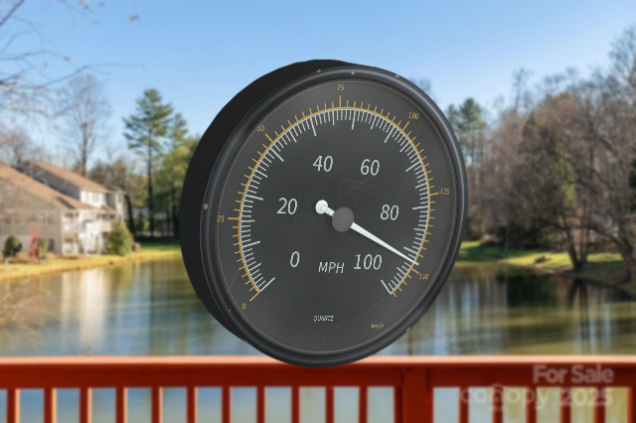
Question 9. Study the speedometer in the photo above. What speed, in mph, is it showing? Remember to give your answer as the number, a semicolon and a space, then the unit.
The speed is 92; mph
